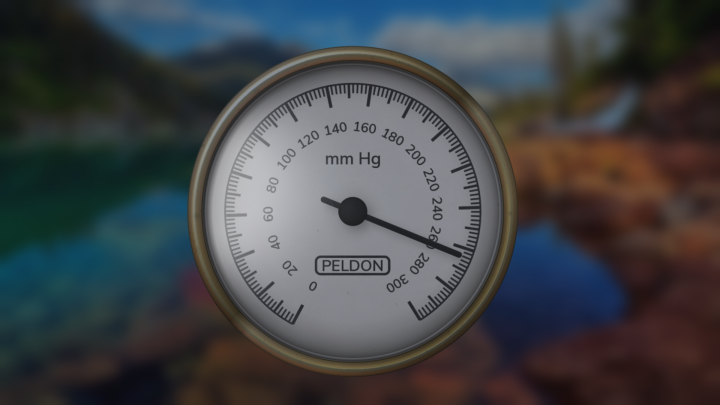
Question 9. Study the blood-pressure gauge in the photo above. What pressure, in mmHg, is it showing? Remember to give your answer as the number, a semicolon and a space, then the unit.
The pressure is 264; mmHg
